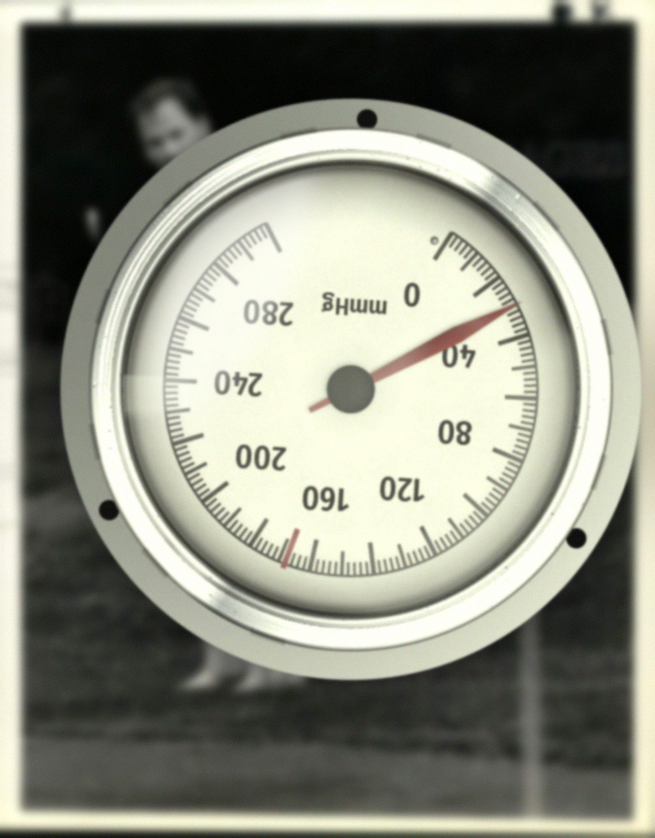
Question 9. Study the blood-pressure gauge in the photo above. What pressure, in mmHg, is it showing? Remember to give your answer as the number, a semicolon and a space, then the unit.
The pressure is 30; mmHg
